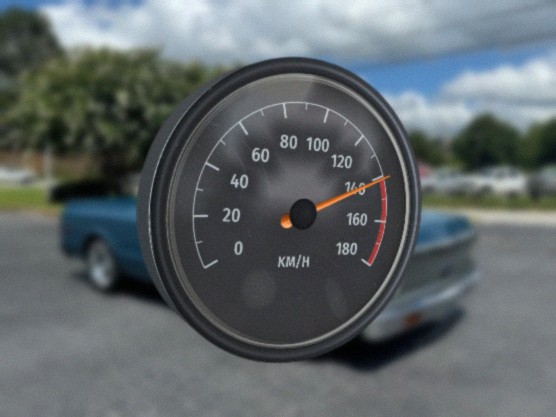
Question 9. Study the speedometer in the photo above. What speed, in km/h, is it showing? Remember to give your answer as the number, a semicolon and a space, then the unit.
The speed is 140; km/h
